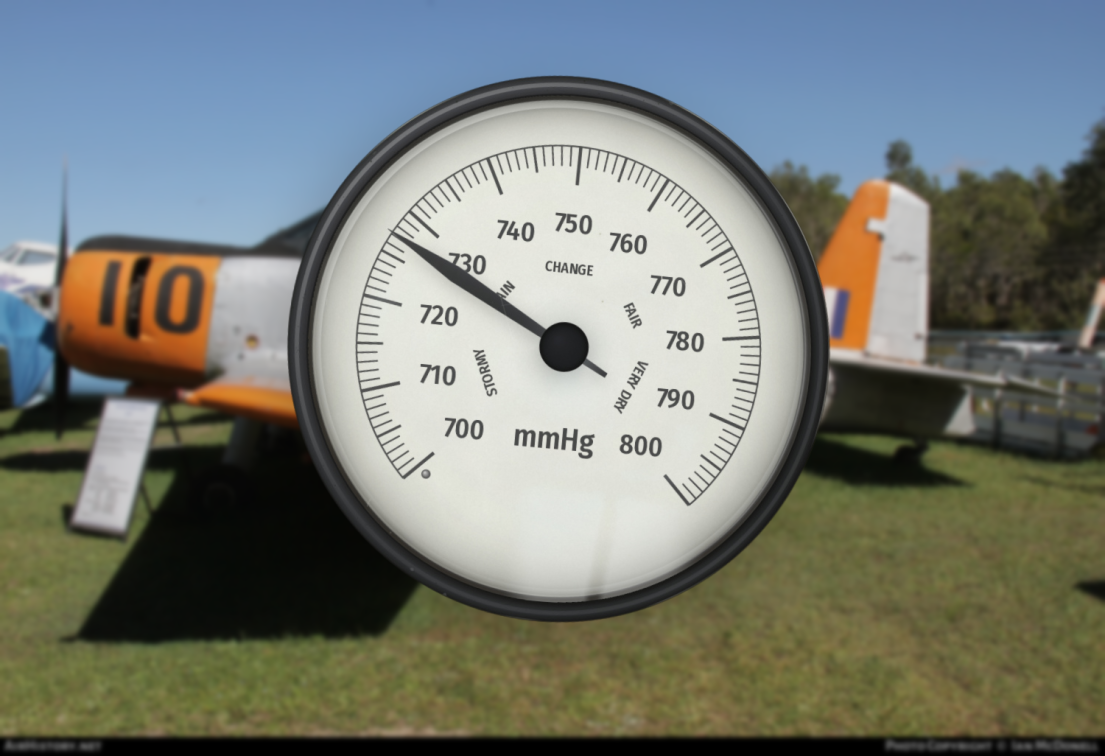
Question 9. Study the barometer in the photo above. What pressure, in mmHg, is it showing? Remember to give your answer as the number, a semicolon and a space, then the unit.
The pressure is 727; mmHg
